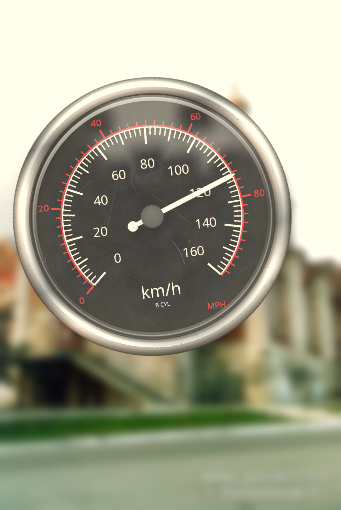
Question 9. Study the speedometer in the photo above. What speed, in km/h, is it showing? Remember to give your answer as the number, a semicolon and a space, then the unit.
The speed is 120; km/h
